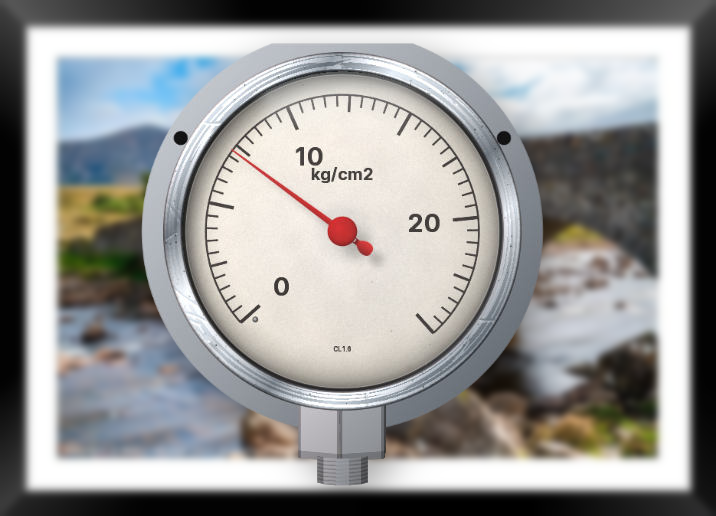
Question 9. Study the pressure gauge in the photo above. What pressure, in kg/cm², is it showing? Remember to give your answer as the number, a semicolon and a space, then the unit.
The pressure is 7.25; kg/cm²
